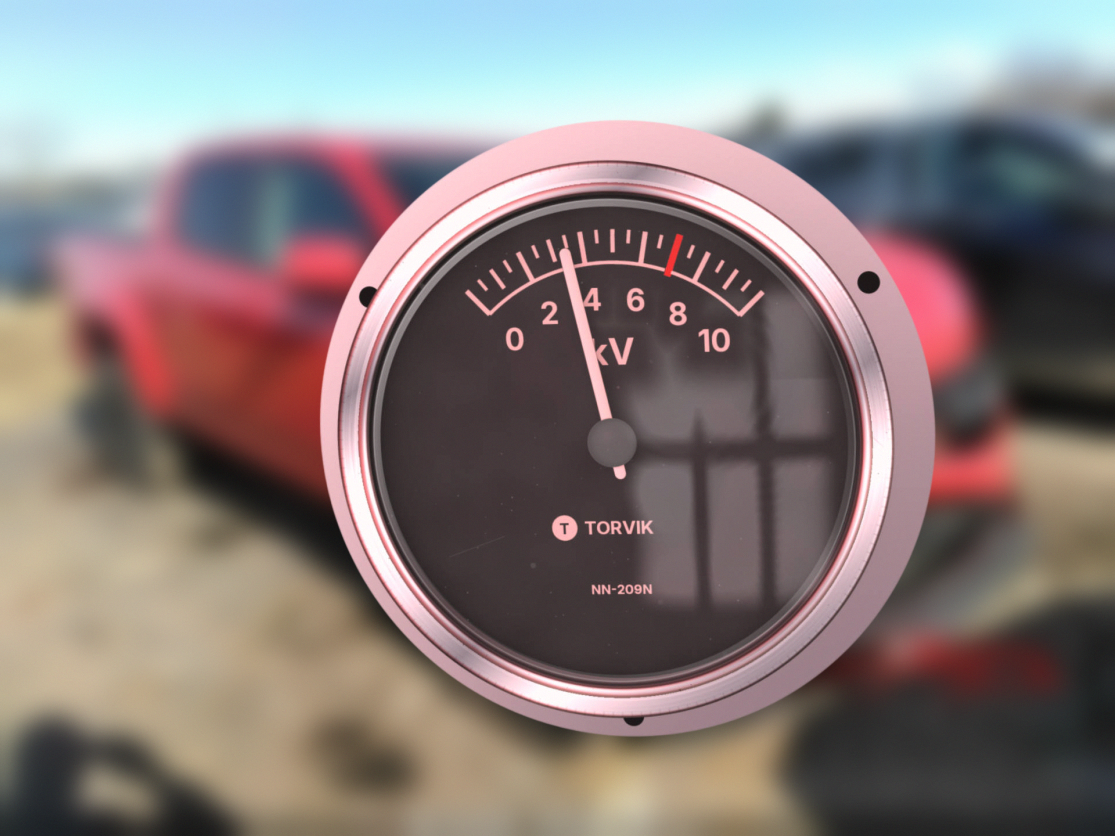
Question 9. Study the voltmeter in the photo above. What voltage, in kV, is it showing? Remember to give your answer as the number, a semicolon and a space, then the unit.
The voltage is 3.5; kV
